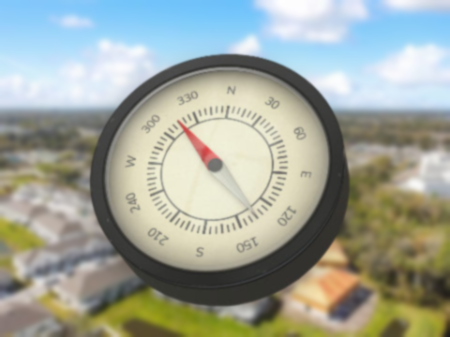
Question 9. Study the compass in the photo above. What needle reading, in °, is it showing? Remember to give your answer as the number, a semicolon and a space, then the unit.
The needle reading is 315; °
